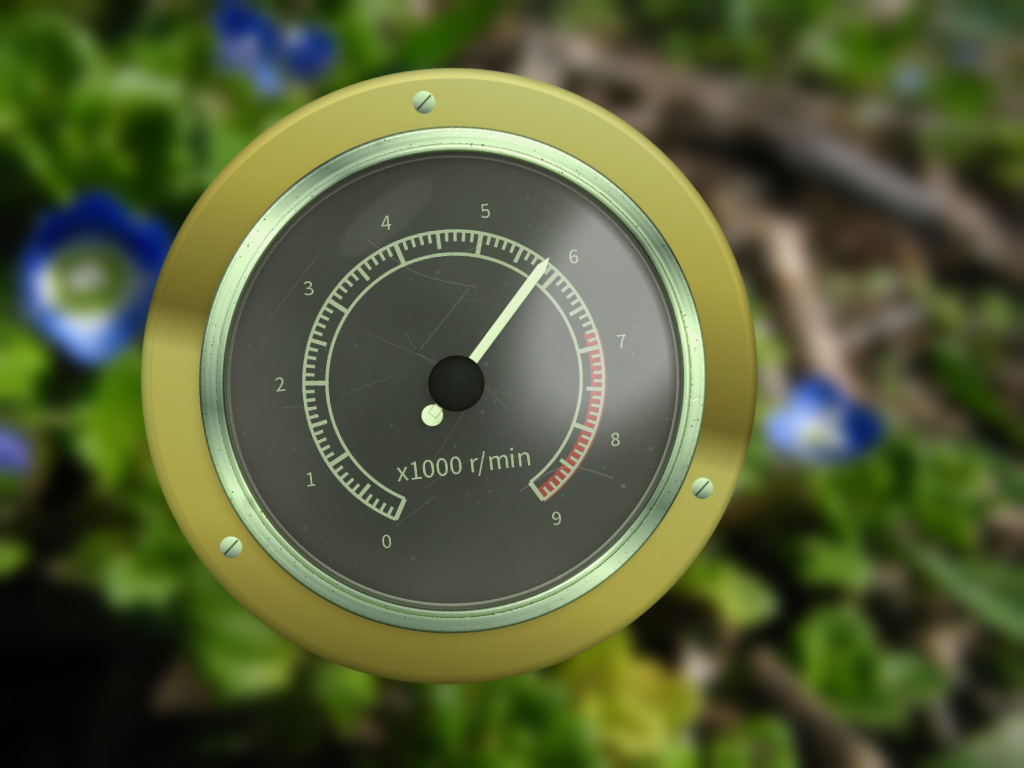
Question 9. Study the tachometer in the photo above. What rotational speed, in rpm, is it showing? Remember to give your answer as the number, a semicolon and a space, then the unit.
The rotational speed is 5800; rpm
